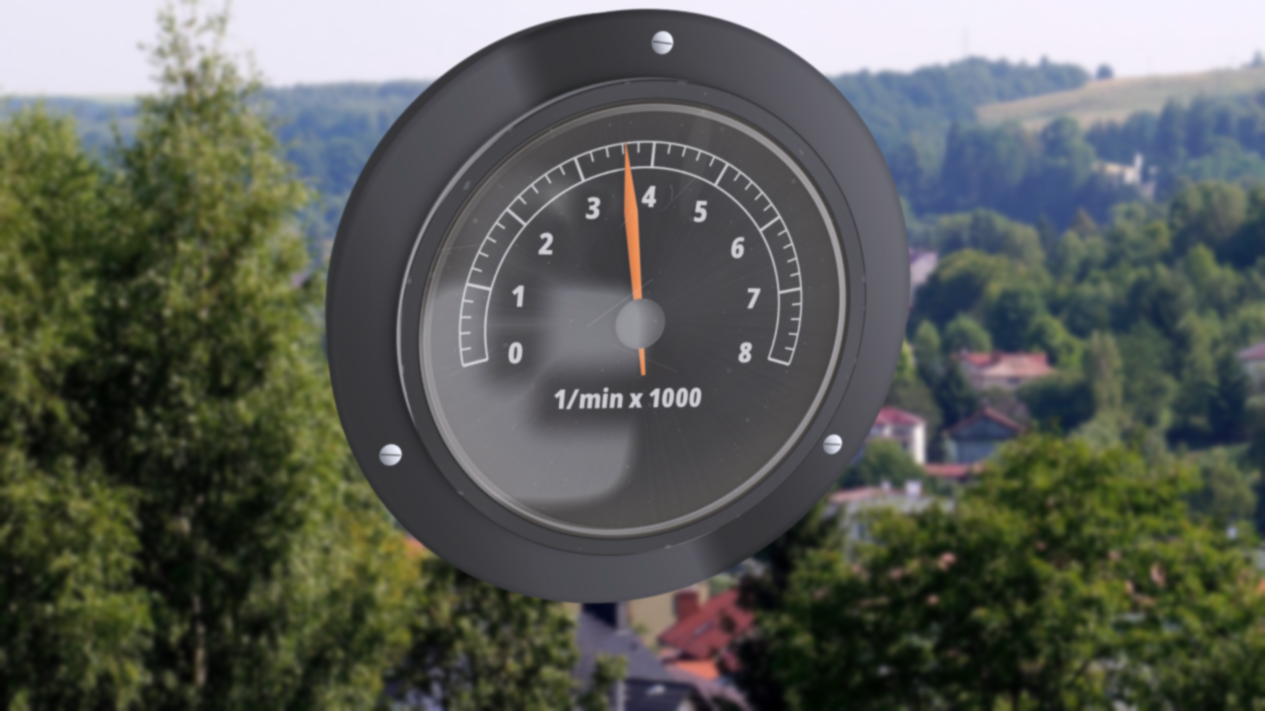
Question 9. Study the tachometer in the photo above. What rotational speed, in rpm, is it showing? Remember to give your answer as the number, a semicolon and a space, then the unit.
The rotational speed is 3600; rpm
